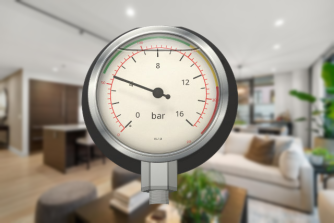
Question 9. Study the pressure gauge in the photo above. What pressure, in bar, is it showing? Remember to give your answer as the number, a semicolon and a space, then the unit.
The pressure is 4; bar
